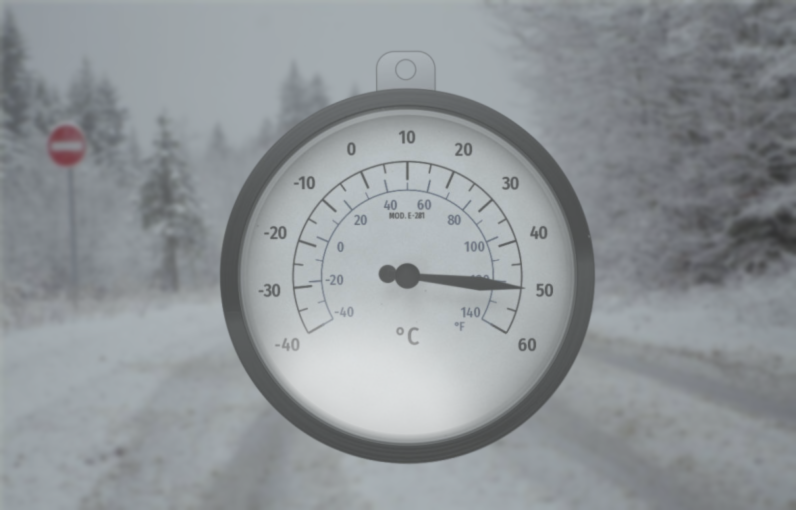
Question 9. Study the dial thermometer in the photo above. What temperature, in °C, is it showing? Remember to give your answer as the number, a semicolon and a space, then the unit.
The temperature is 50; °C
